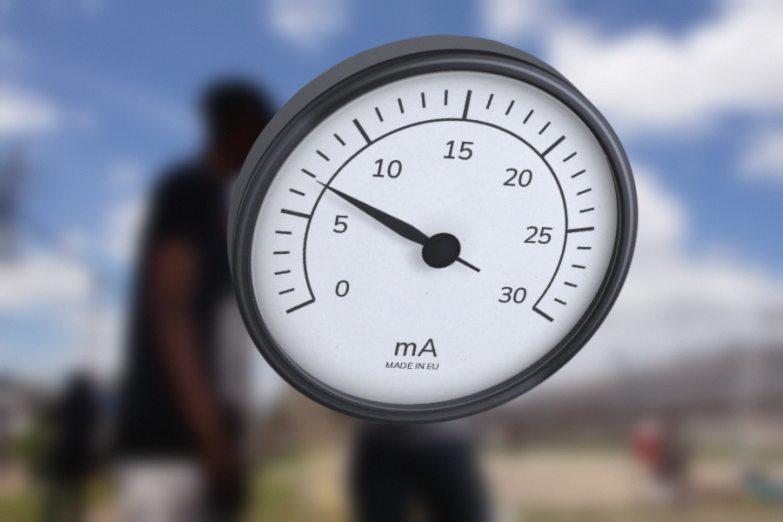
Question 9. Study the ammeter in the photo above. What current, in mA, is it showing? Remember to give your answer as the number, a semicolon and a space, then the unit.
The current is 7; mA
